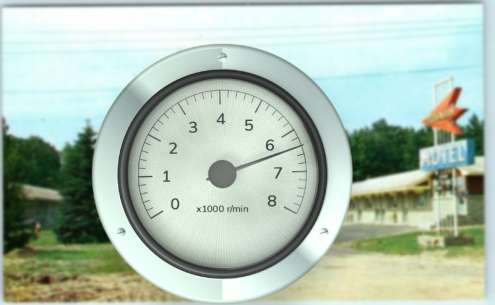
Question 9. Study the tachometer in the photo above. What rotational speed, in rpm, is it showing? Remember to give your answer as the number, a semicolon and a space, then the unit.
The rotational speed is 6400; rpm
